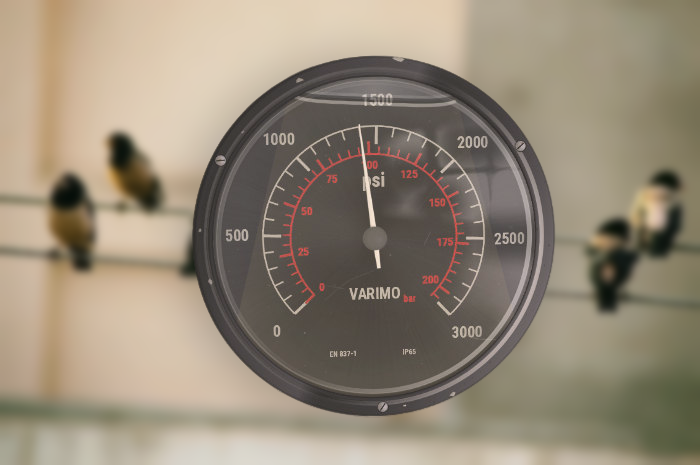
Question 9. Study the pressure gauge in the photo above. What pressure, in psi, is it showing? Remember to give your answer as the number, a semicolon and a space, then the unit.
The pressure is 1400; psi
